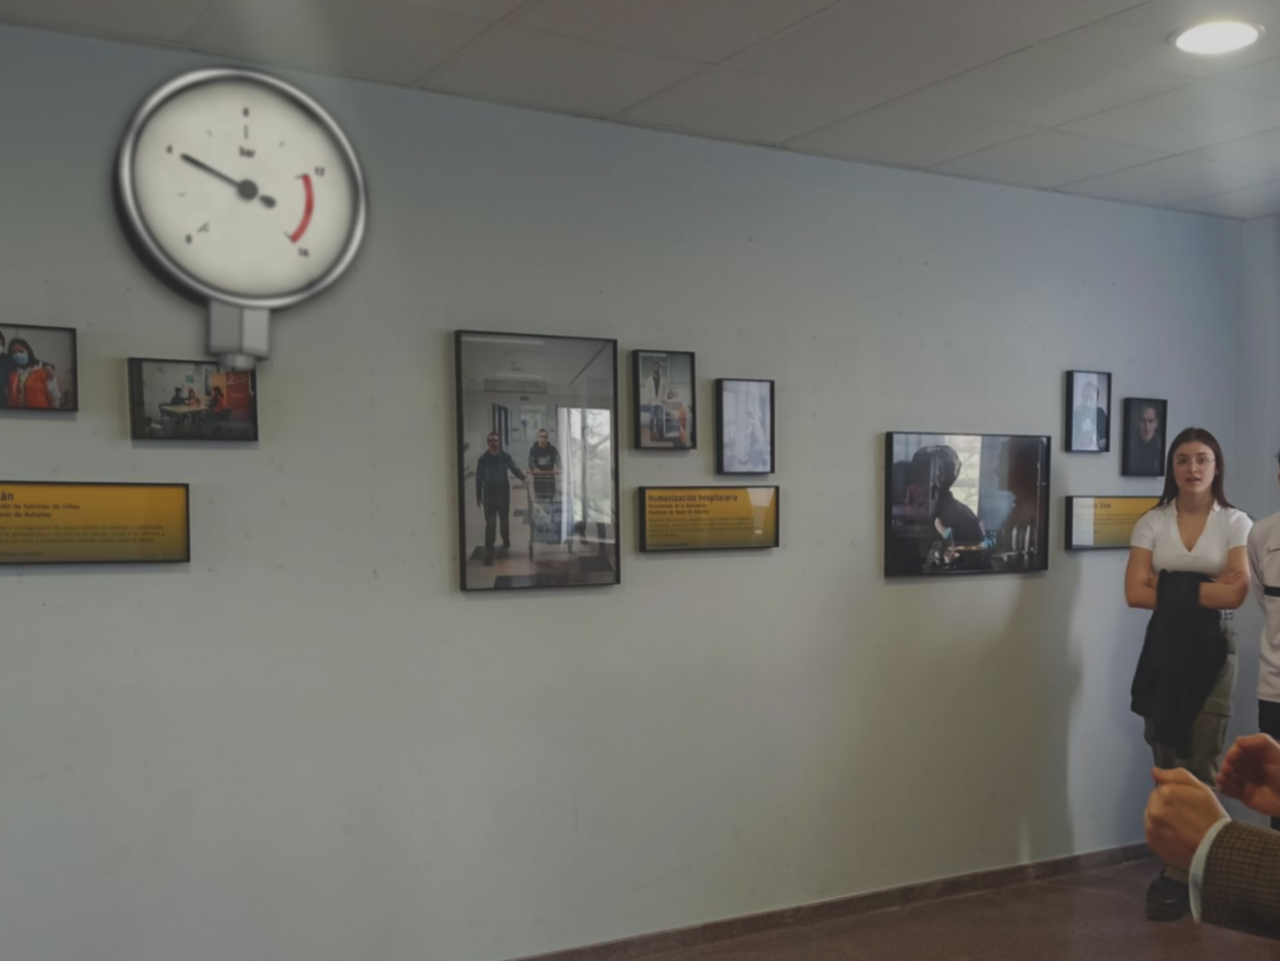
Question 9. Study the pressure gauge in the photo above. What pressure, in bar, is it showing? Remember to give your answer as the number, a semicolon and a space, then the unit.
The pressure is 4; bar
